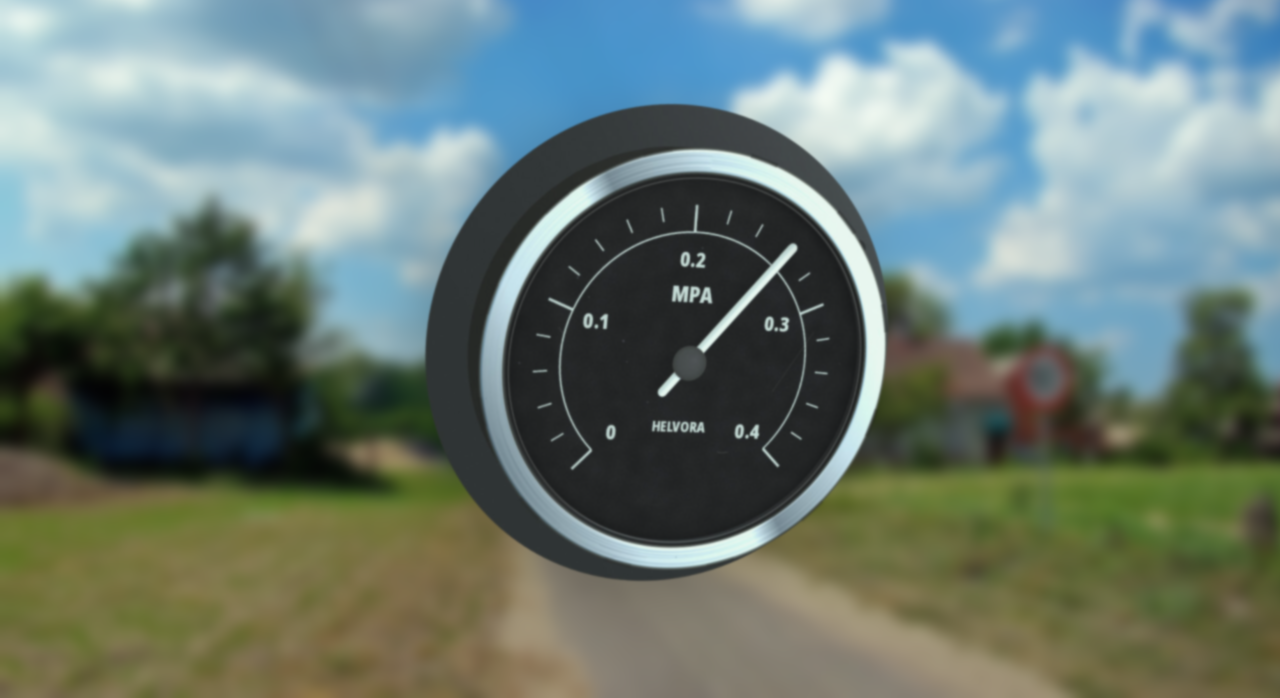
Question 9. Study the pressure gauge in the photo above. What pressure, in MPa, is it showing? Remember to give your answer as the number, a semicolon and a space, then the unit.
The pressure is 0.26; MPa
